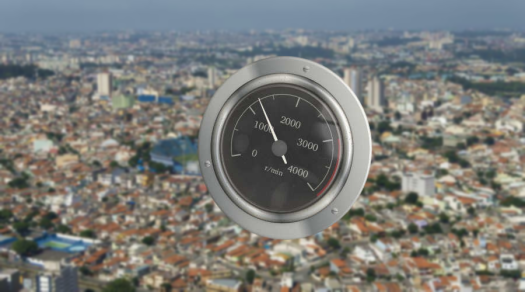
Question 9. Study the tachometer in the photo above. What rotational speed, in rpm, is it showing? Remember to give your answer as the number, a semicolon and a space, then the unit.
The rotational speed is 1250; rpm
